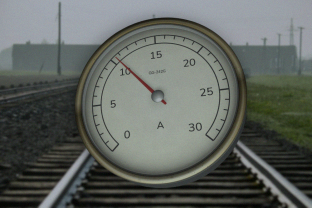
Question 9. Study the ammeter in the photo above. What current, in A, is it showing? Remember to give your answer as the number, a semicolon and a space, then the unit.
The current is 10.5; A
